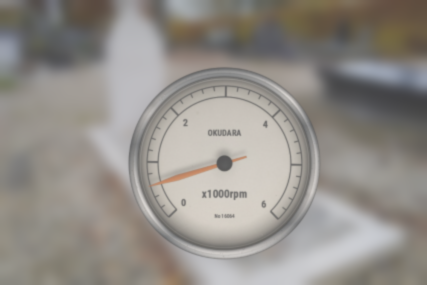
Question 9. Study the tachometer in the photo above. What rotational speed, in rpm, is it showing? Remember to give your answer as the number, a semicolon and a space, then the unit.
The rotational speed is 600; rpm
